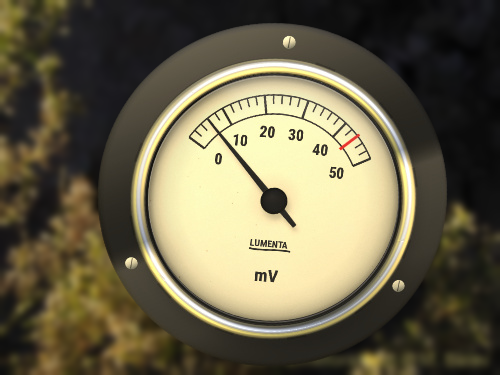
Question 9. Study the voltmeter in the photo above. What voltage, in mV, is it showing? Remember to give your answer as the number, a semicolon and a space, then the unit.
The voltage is 6; mV
